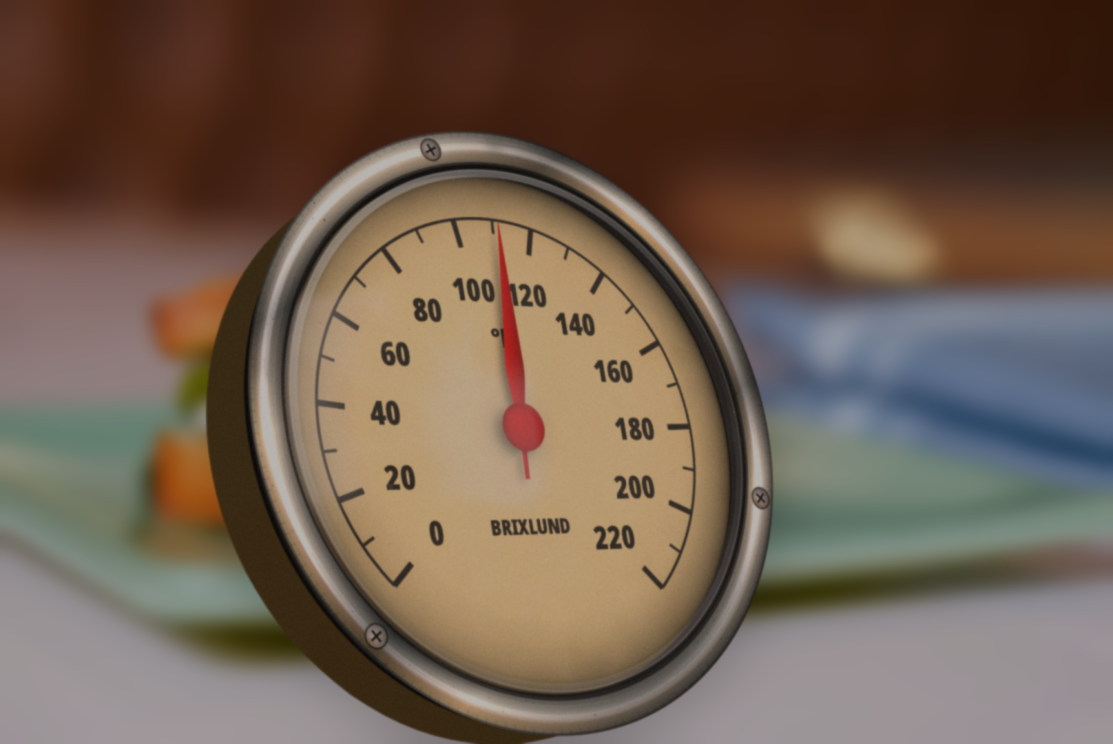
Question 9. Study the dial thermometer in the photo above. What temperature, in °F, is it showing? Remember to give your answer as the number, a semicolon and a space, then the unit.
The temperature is 110; °F
